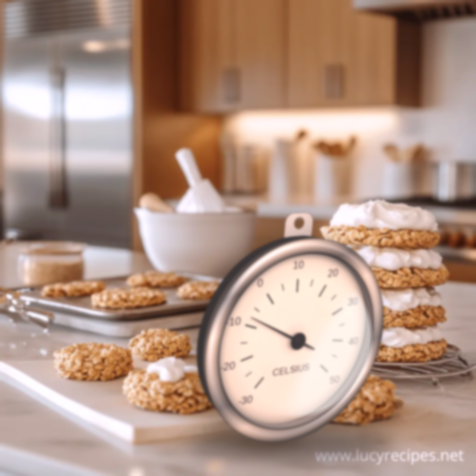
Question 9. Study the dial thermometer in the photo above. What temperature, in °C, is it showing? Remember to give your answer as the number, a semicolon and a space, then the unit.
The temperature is -7.5; °C
